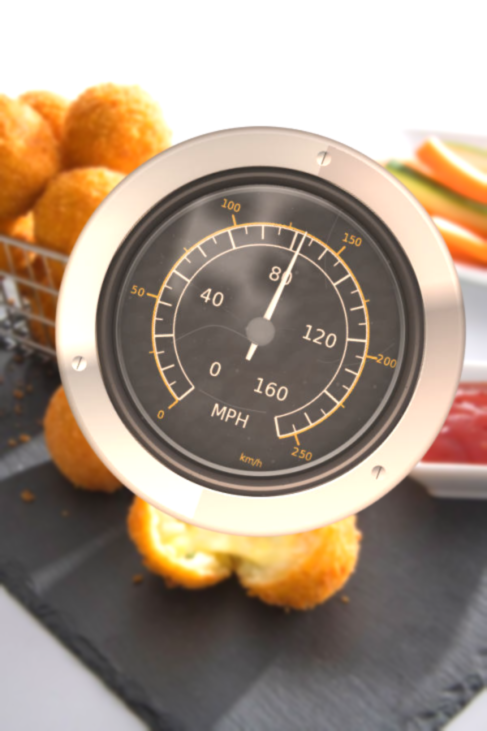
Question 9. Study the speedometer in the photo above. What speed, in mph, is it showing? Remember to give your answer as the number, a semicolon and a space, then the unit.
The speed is 82.5; mph
